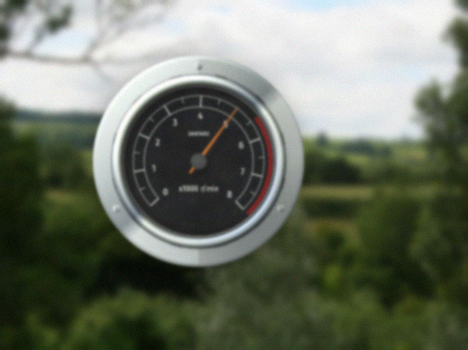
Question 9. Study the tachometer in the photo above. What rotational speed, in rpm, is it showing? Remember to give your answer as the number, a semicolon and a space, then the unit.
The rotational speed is 5000; rpm
